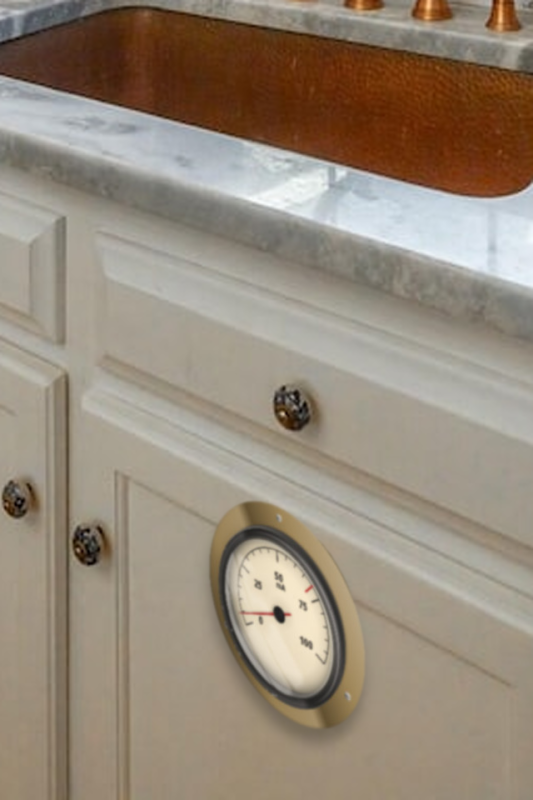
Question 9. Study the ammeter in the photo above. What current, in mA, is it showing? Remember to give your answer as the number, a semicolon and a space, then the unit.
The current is 5; mA
